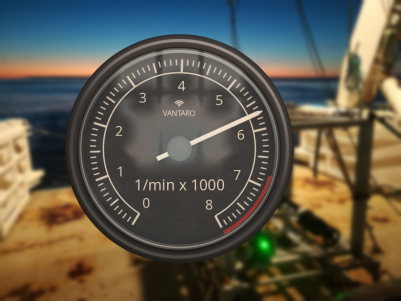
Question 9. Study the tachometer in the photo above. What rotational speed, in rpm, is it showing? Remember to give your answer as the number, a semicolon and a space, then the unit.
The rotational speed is 5700; rpm
